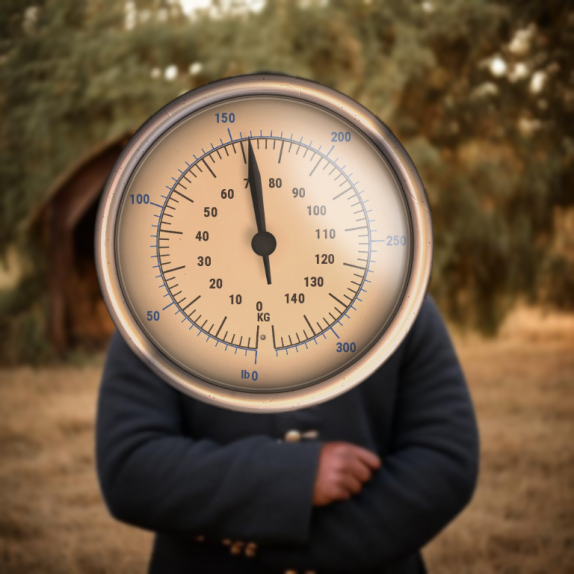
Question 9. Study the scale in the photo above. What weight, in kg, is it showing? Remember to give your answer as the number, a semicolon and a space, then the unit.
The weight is 72; kg
